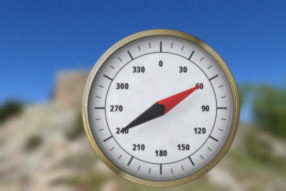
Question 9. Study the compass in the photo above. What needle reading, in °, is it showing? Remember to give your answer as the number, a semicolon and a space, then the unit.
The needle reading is 60; °
